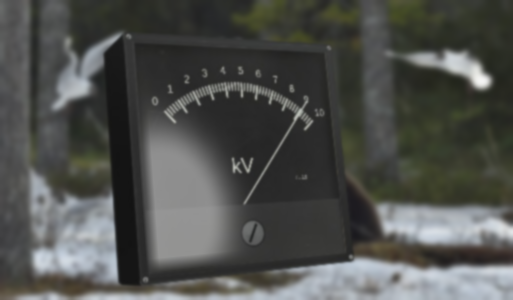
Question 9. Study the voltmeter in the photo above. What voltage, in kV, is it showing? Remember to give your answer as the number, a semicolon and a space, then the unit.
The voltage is 9; kV
